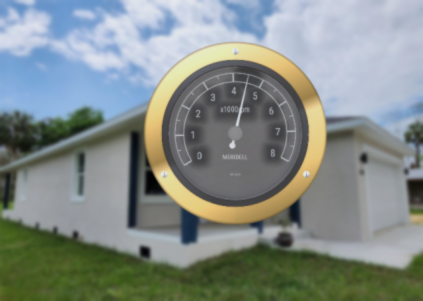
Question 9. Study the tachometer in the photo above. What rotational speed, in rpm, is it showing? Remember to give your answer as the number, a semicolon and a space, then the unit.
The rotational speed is 4500; rpm
